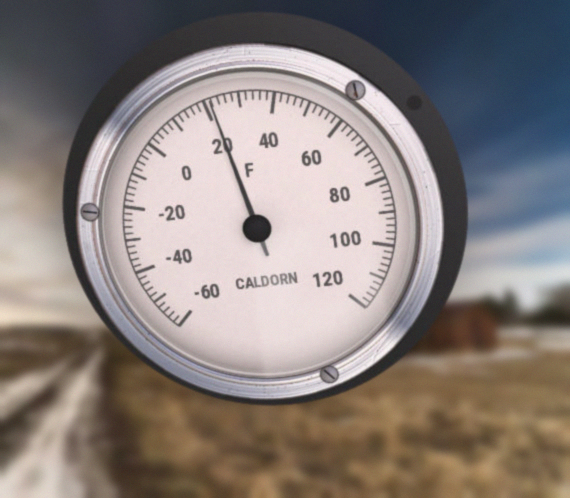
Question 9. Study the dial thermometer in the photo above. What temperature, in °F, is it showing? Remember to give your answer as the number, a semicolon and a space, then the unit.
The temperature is 22; °F
